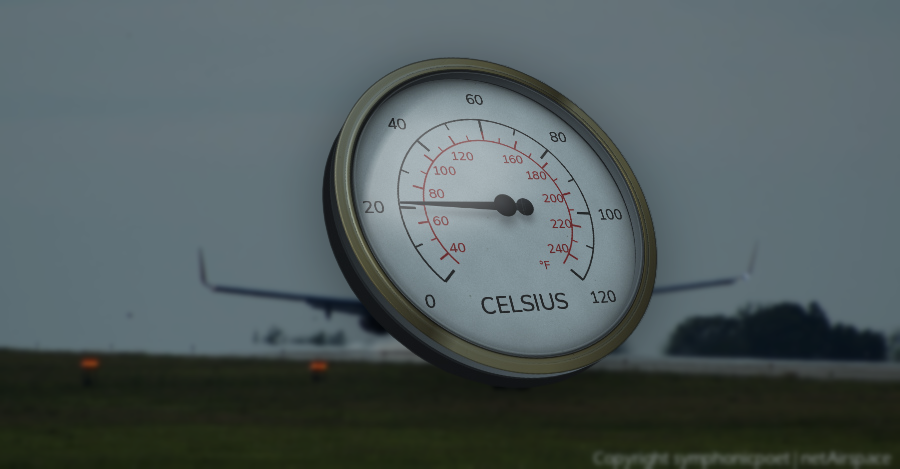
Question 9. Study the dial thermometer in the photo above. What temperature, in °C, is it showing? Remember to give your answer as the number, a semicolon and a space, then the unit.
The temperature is 20; °C
